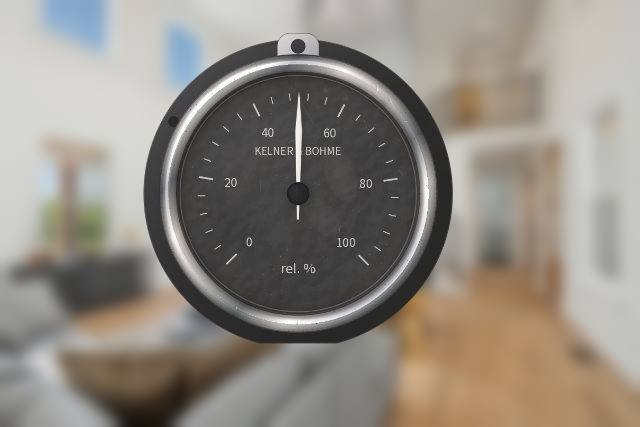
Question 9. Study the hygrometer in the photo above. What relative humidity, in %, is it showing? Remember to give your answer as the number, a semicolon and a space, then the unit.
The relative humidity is 50; %
